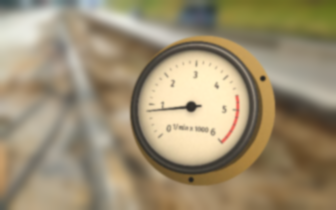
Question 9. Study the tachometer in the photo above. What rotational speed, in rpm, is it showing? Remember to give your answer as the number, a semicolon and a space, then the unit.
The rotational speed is 800; rpm
